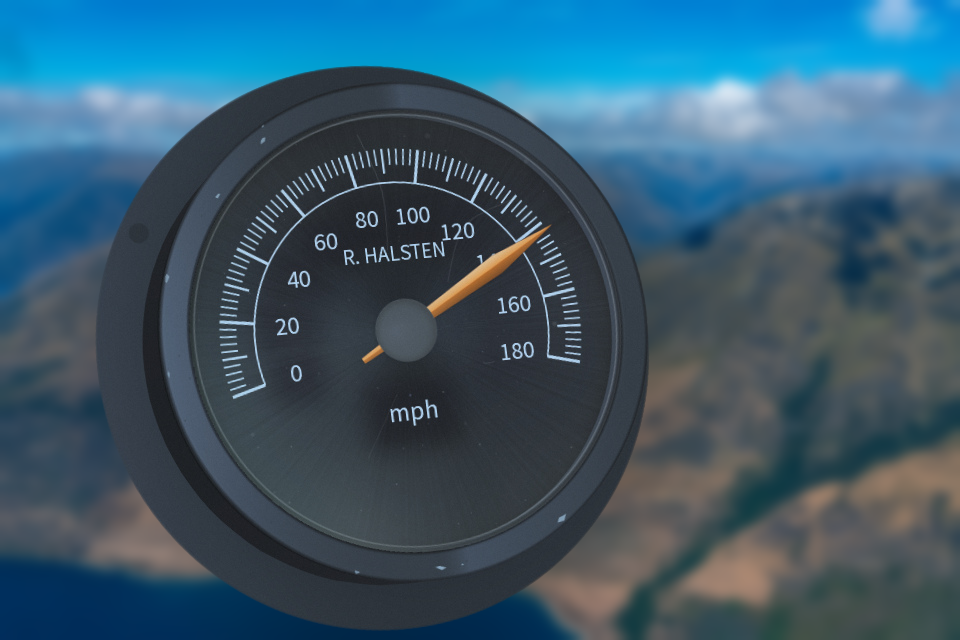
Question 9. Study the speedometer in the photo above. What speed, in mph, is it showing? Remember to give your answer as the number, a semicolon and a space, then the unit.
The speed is 142; mph
